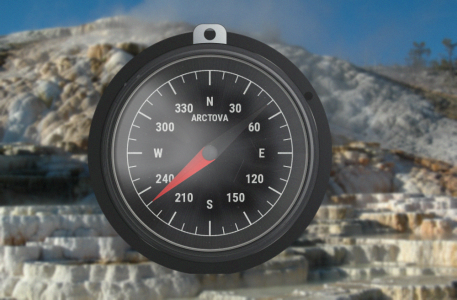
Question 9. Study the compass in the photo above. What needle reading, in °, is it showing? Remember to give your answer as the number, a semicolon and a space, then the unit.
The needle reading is 230; °
